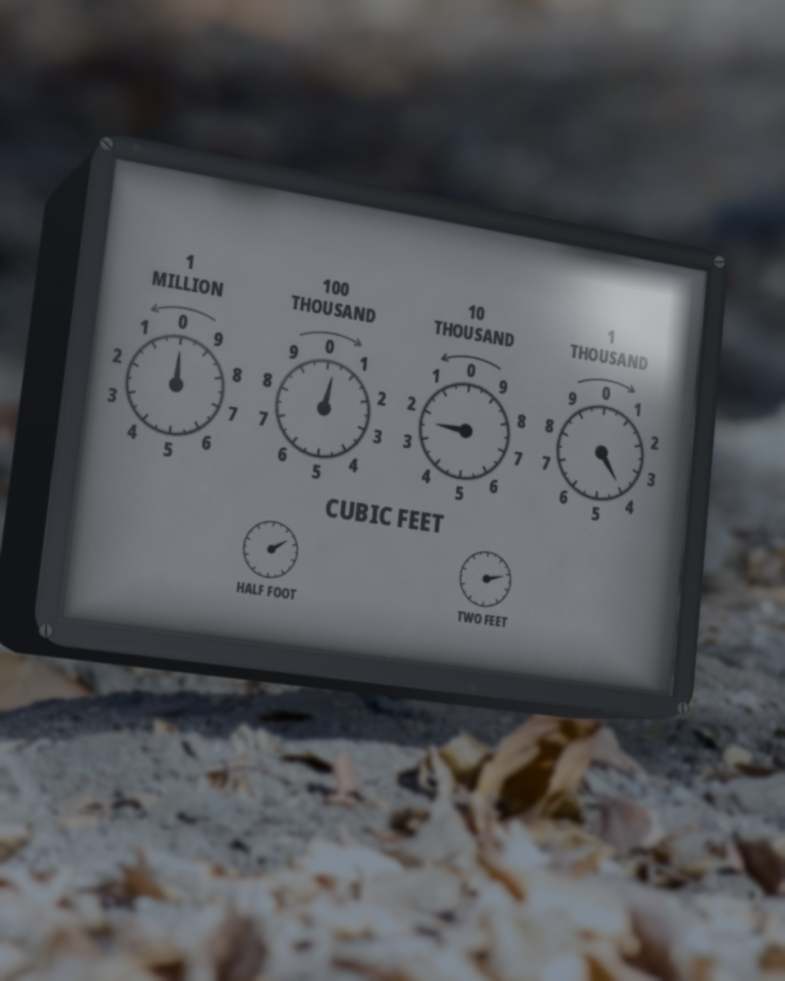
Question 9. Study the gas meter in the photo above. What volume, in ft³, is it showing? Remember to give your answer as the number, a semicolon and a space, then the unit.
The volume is 2400; ft³
